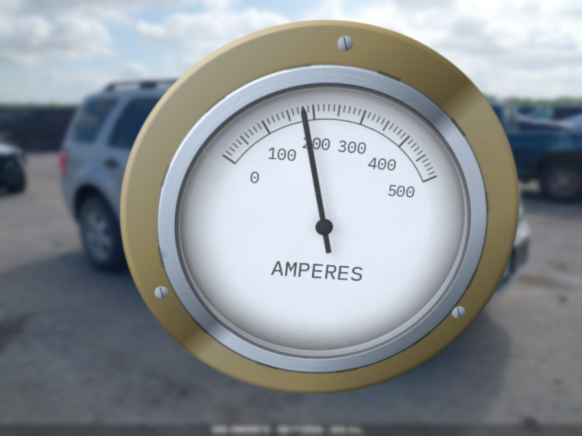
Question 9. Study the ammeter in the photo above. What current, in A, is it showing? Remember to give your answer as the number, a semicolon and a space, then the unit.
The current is 180; A
